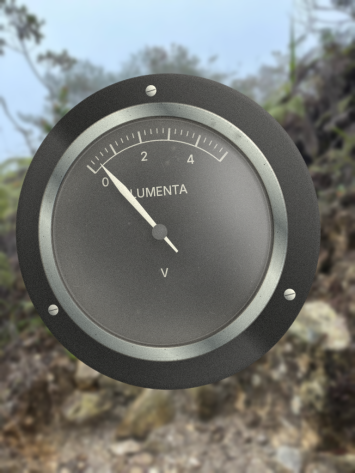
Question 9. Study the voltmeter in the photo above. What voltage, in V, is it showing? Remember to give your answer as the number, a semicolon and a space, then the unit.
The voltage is 0.4; V
